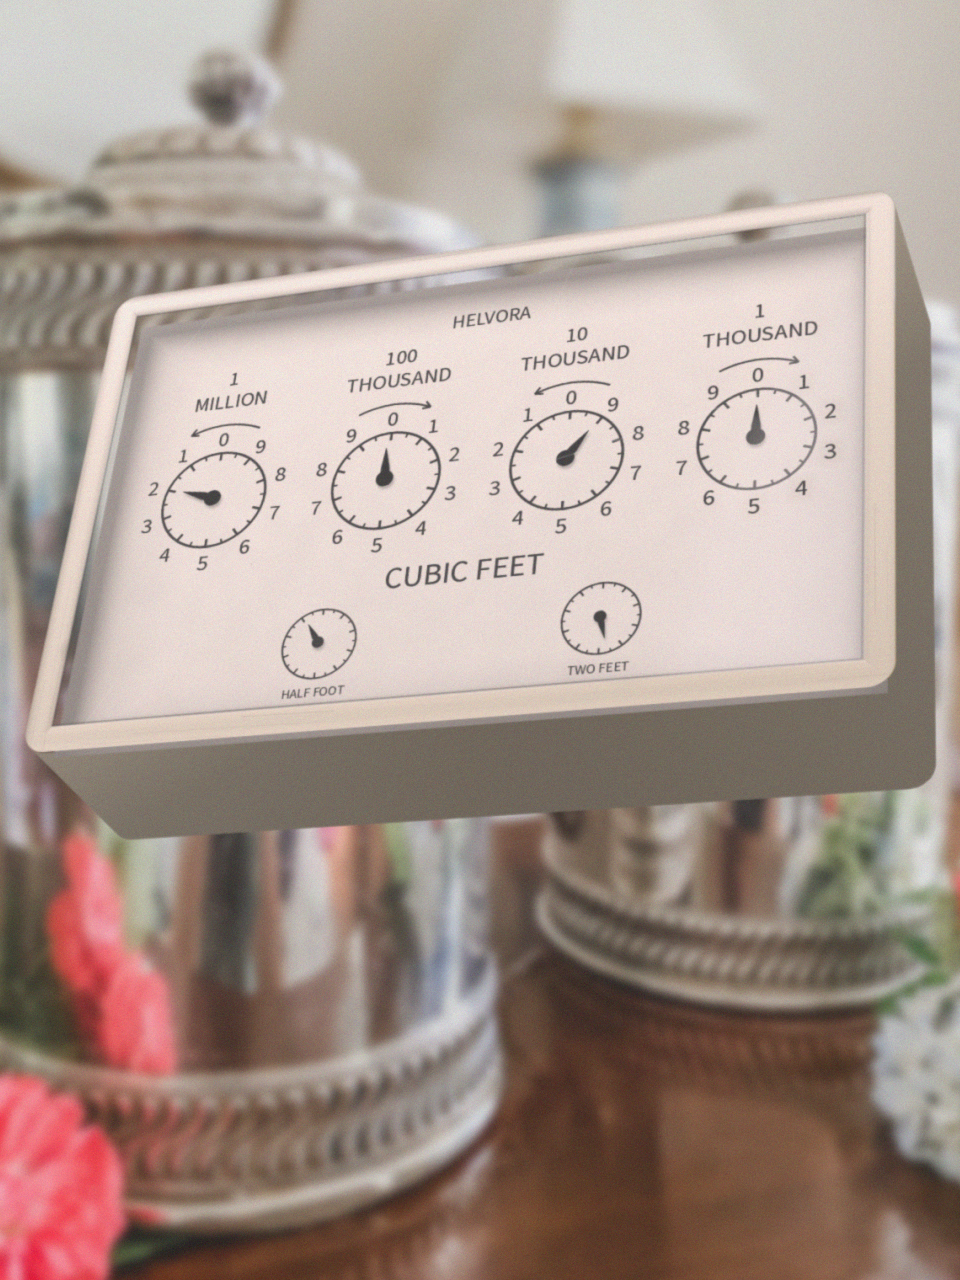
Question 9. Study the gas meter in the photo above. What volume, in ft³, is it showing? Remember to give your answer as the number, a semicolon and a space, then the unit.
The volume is 199000; ft³
